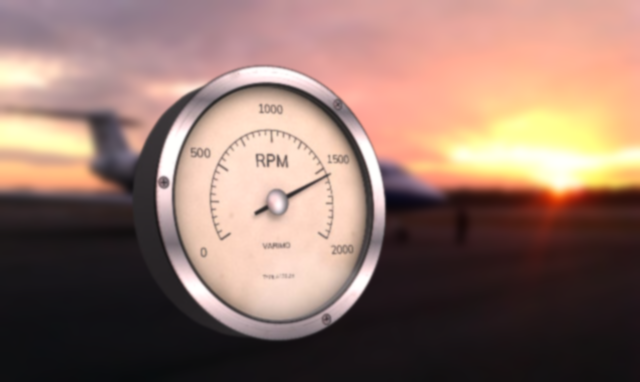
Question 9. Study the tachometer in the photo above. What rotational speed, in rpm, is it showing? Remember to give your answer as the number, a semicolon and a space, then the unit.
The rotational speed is 1550; rpm
